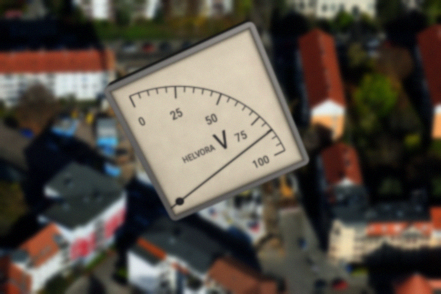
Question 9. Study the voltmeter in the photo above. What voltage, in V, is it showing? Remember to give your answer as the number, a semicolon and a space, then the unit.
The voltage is 85; V
